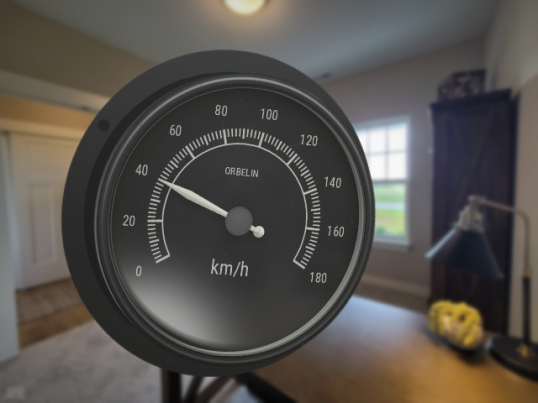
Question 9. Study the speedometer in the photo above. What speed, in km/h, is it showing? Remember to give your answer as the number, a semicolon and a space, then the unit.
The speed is 40; km/h
